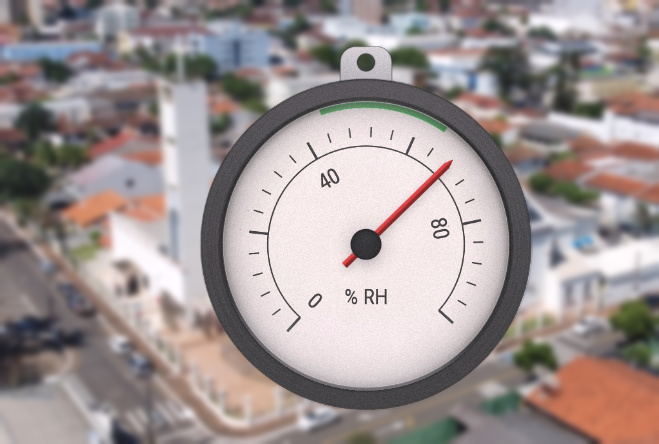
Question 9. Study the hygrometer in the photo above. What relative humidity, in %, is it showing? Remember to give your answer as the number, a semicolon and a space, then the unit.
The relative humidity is 68; %
